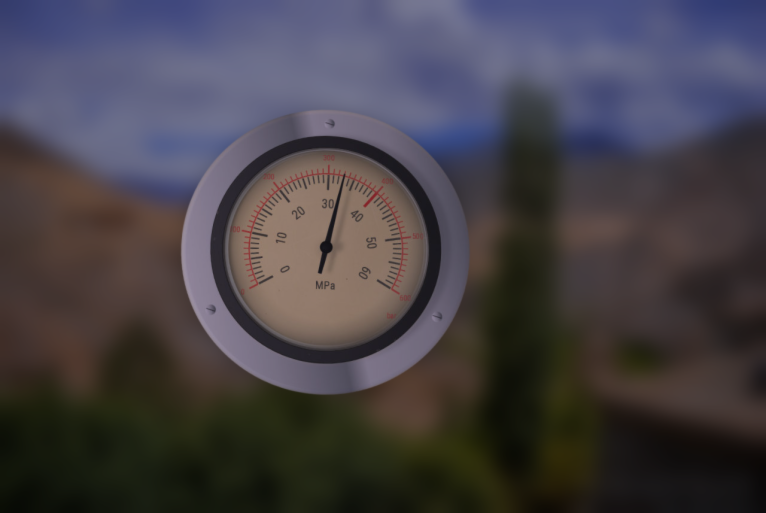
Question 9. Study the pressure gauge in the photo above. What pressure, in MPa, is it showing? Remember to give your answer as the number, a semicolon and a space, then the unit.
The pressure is 33; MPa
